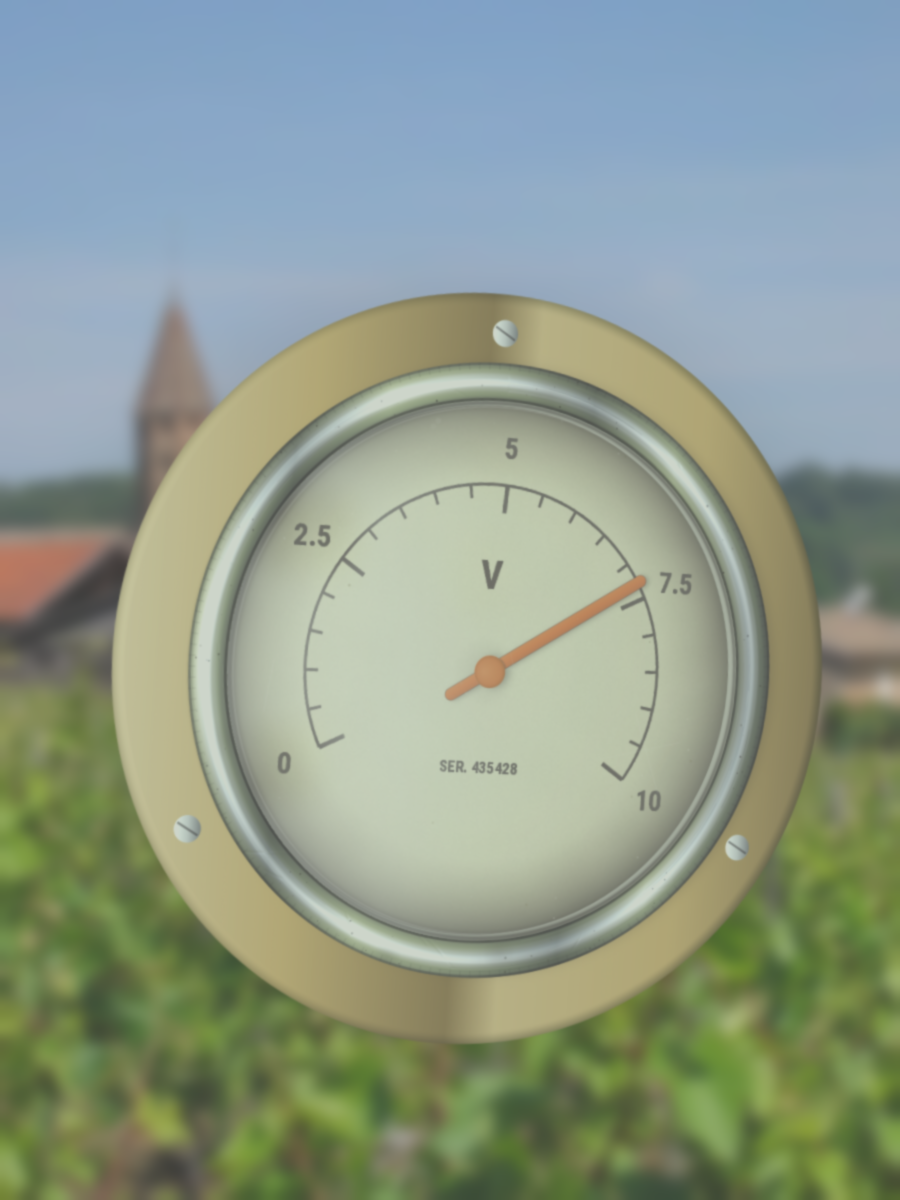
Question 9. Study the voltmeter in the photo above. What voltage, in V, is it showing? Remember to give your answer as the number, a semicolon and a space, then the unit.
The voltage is 7.25; V
